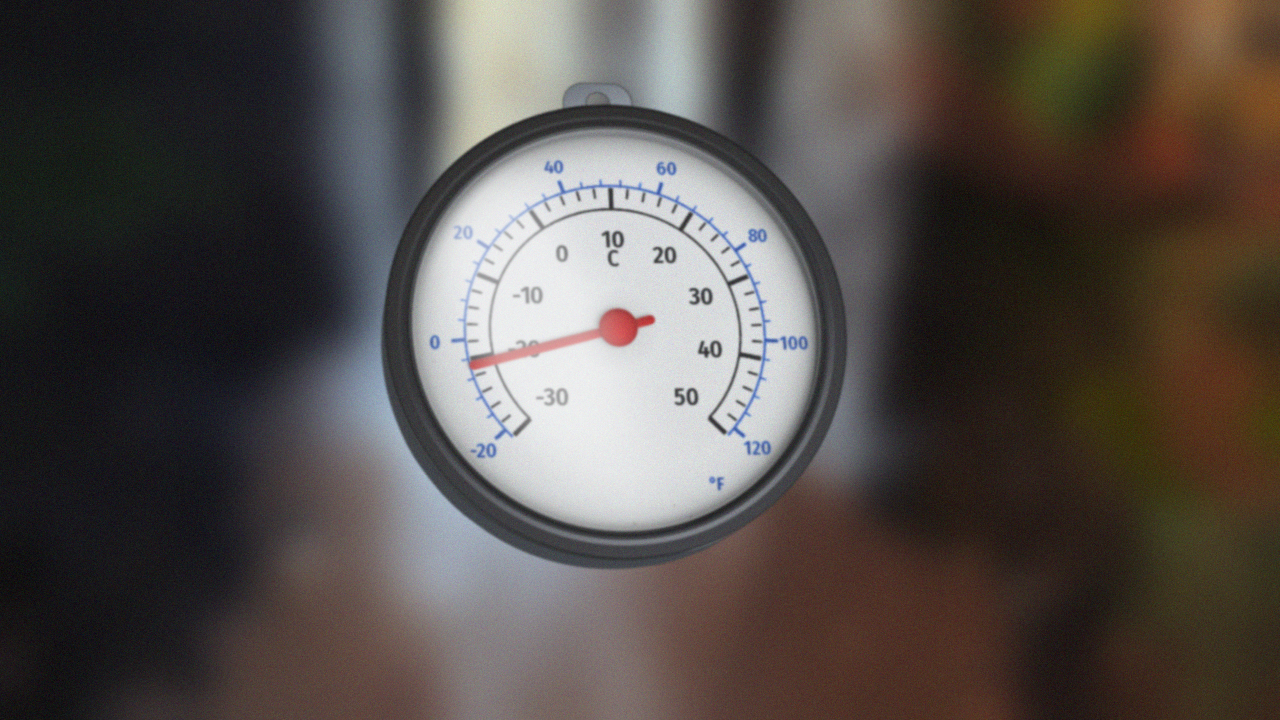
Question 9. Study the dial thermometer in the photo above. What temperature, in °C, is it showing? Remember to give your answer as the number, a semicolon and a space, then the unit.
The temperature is -21; °C
